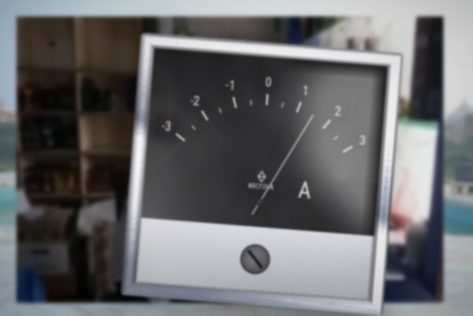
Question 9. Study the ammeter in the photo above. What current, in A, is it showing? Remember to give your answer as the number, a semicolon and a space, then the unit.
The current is 1.5; A
